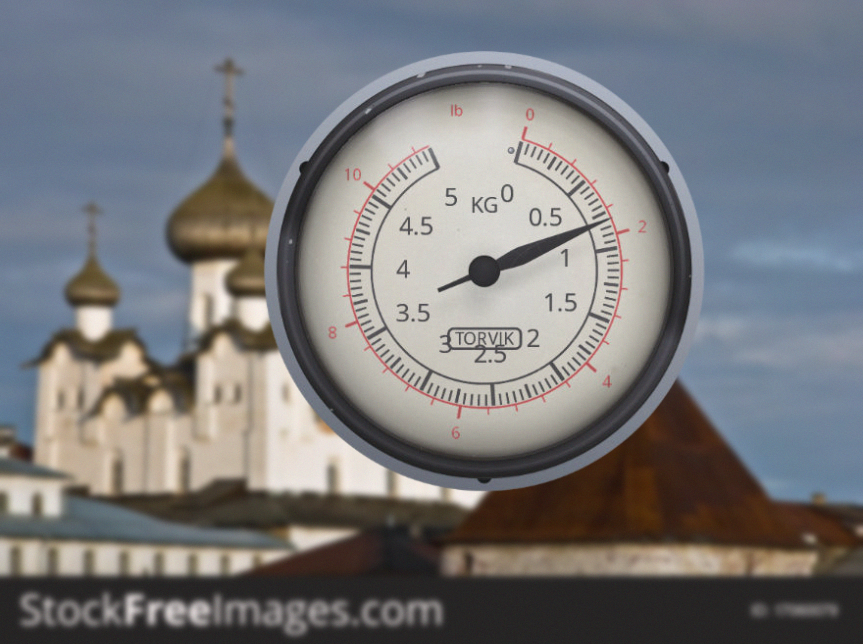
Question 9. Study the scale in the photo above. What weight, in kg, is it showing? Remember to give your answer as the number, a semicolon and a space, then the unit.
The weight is 0.8; kg
